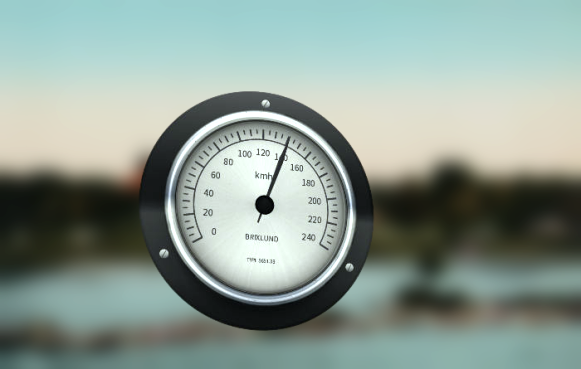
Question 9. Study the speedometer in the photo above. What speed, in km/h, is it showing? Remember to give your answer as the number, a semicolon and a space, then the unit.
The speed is 140; km/h
